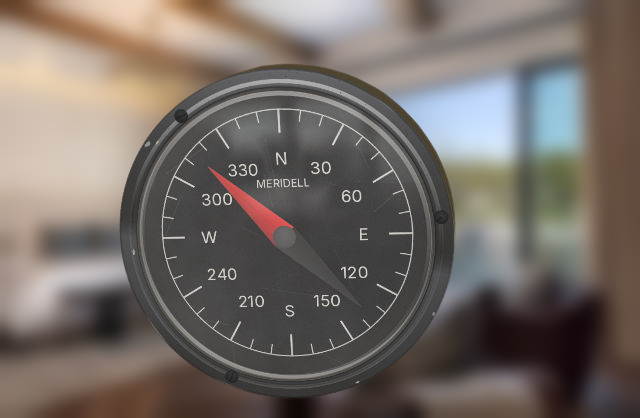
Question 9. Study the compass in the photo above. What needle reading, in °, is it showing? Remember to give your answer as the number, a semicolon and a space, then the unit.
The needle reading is 315; °
